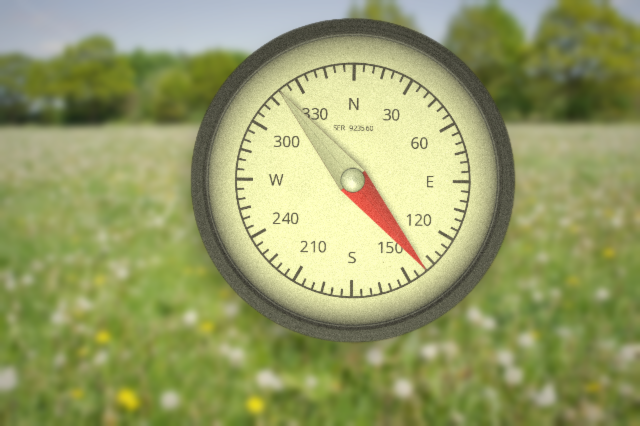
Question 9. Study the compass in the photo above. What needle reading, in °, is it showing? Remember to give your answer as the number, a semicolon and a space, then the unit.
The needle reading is 140; °
